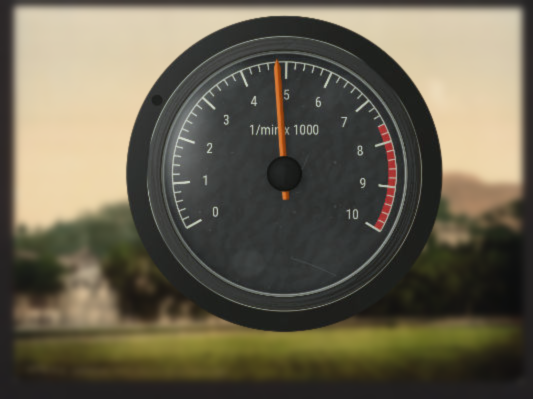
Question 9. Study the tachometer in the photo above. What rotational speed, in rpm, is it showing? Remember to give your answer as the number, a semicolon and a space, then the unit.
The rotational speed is 4800; rpm
